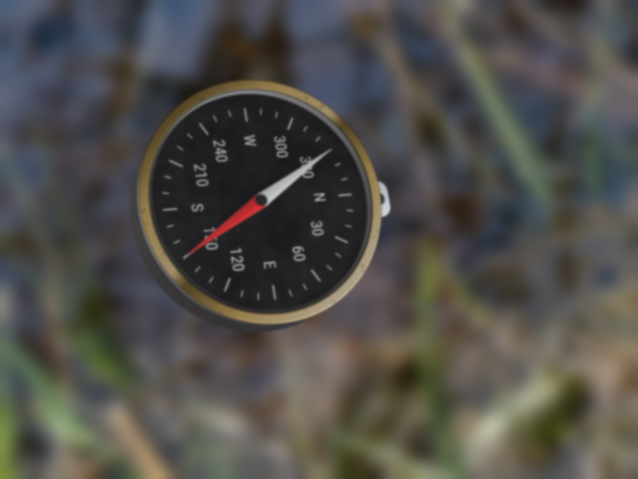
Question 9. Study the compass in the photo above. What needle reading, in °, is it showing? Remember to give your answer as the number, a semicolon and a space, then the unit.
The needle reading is 150; °
